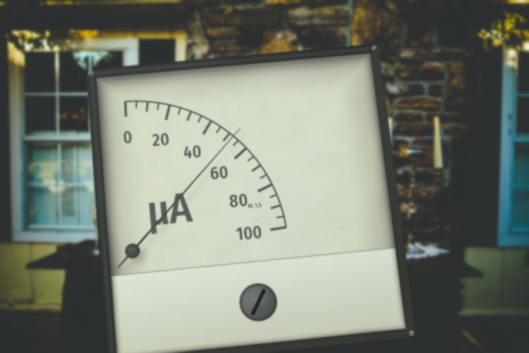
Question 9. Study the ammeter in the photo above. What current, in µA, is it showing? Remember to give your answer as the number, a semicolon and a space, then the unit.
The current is 52.5; µA
